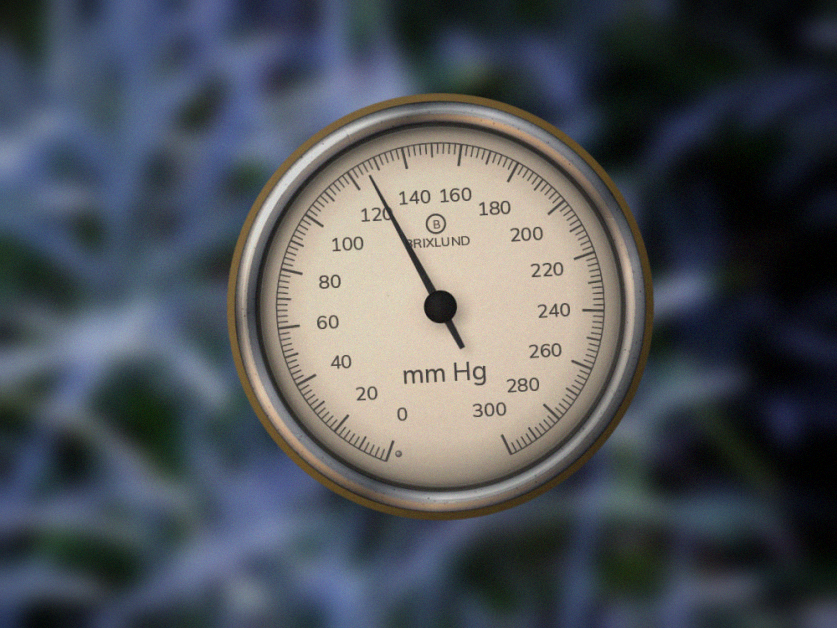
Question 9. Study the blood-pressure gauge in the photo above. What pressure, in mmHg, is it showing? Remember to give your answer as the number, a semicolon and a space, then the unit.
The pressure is 126; mmHg
